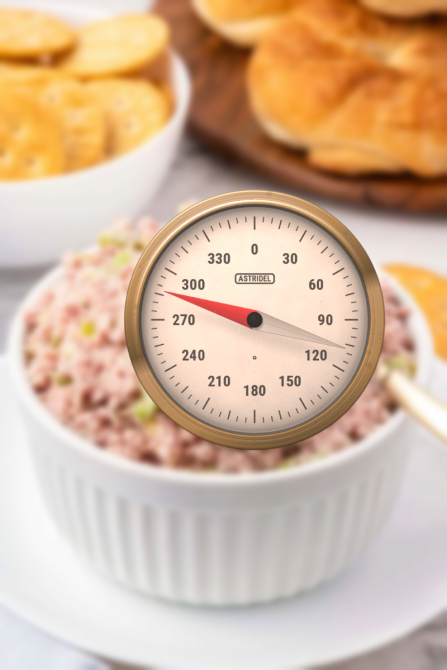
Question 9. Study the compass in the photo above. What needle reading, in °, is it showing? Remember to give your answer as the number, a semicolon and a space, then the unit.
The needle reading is 287.5; °
